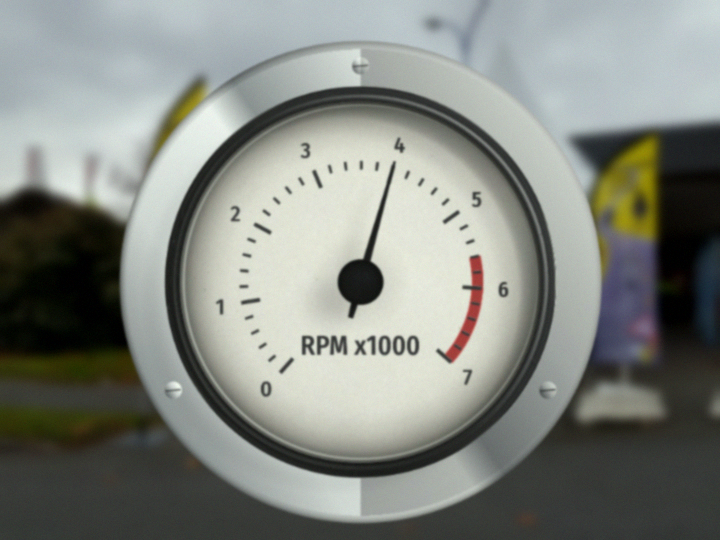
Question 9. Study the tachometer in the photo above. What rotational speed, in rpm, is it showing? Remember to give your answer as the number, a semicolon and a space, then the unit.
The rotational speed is 4000; rpm
